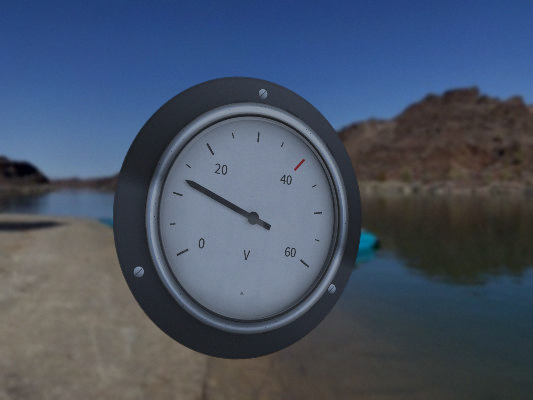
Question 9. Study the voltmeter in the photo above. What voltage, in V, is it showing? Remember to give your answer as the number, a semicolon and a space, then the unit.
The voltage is 12.5; V
